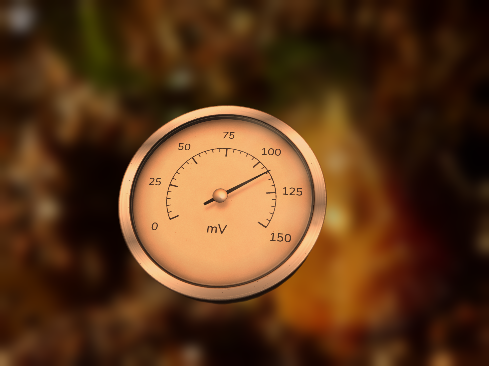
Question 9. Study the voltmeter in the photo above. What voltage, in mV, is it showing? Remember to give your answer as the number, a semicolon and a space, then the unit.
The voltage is 110; mV
